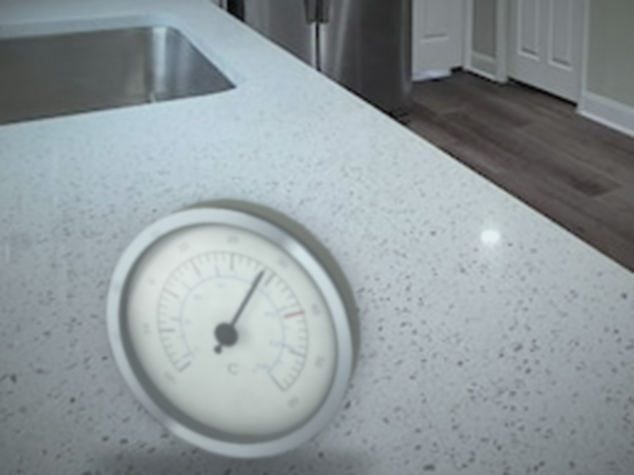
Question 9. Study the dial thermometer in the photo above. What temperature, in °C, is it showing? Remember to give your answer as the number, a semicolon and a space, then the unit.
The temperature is 28; °C
